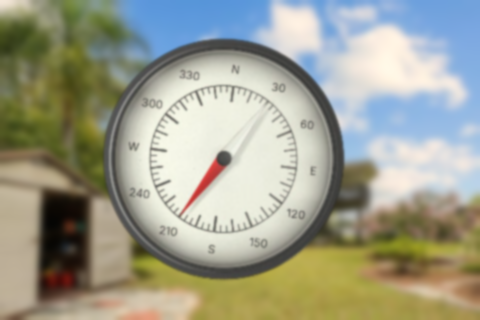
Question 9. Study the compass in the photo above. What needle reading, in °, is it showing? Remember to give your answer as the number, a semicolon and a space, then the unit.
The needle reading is 210; °
